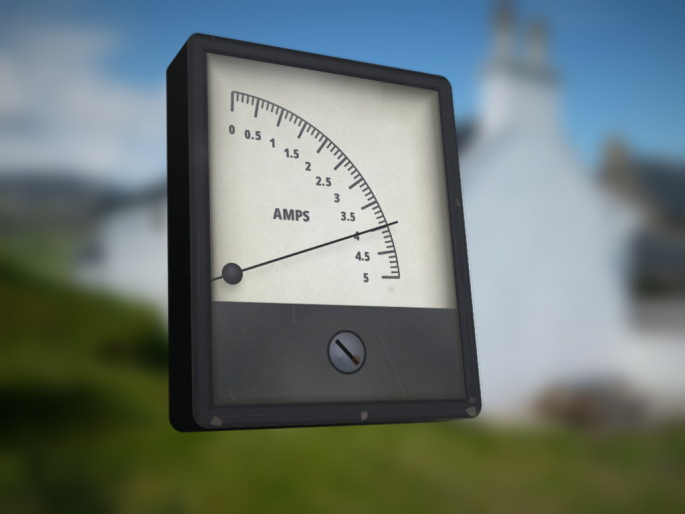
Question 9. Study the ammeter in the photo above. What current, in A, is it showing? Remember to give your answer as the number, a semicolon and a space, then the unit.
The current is 4; A
